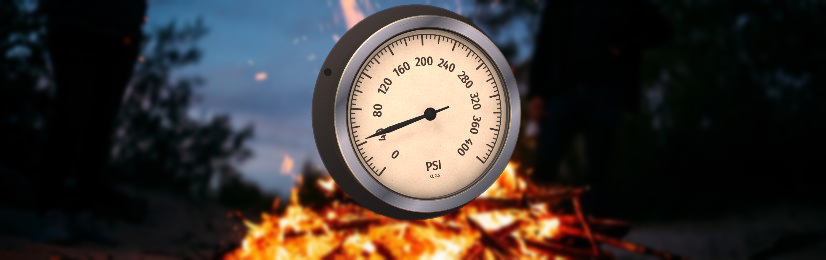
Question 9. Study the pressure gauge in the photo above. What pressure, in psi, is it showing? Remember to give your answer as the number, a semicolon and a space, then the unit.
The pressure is 45; psi
